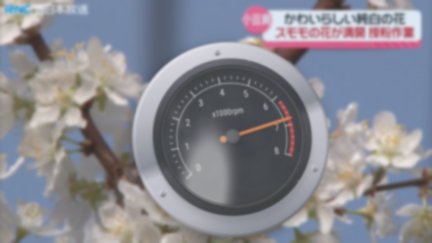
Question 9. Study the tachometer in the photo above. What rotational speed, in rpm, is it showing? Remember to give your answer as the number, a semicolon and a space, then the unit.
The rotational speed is 6800; rpm
